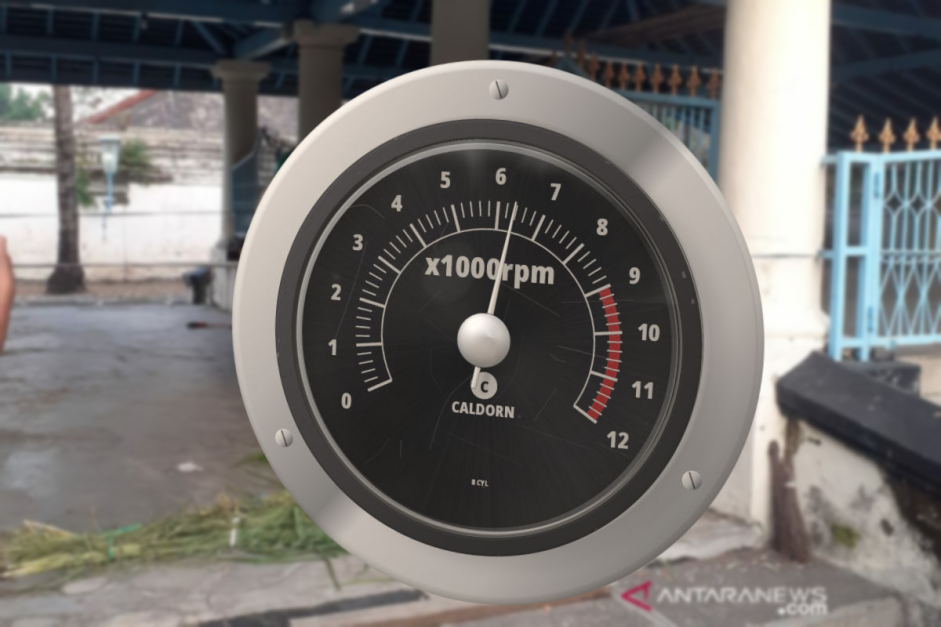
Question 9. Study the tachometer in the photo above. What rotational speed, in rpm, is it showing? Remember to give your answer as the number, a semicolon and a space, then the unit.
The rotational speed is 6400; rpm
